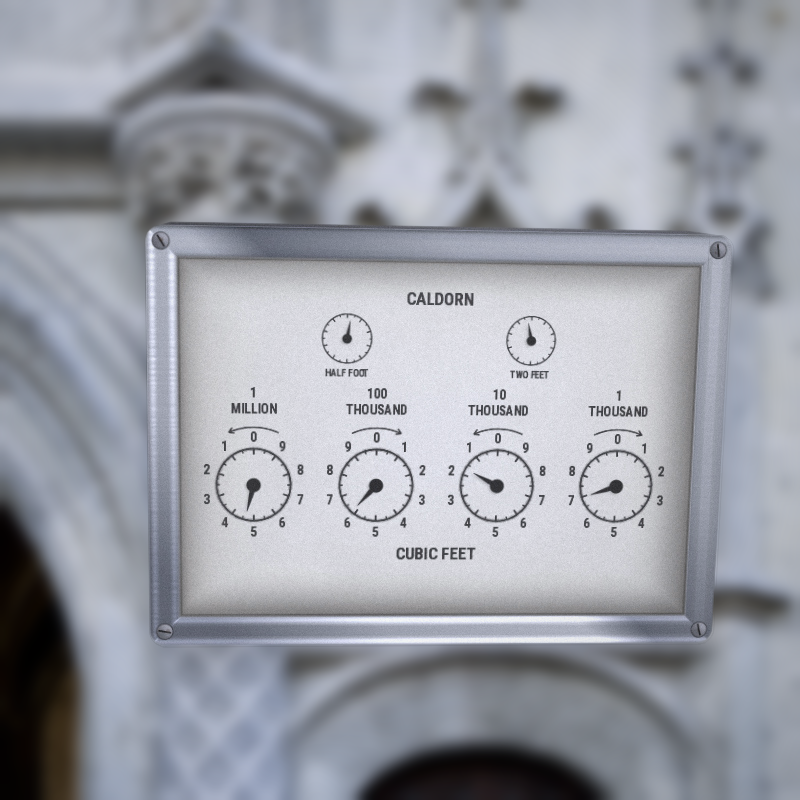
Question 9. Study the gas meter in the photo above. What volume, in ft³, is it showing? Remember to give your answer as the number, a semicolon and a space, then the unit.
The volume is 461700; ft³
